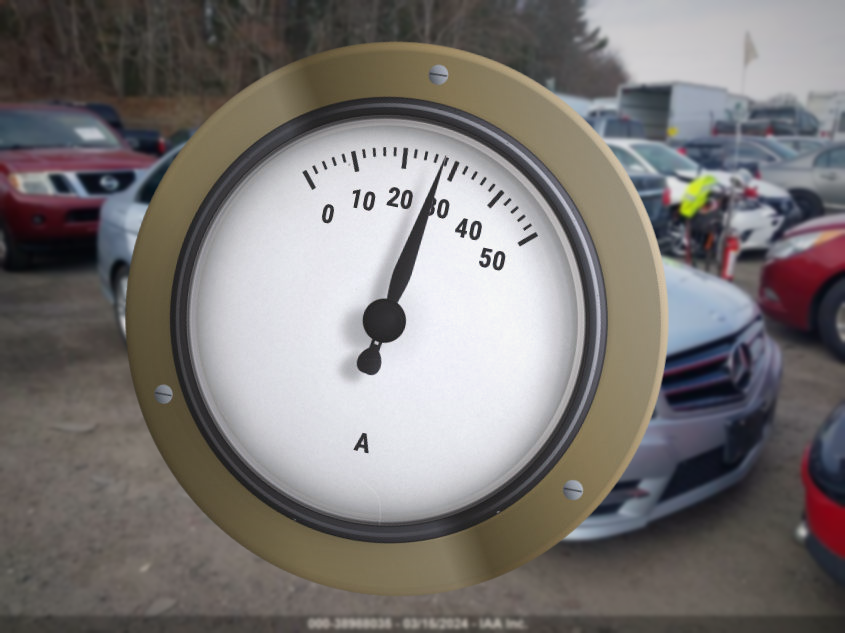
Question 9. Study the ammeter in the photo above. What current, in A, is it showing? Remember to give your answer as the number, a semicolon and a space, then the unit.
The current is 28; A
